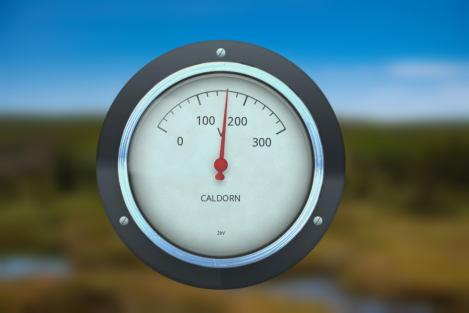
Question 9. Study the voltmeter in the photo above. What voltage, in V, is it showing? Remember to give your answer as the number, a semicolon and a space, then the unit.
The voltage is 160; V
